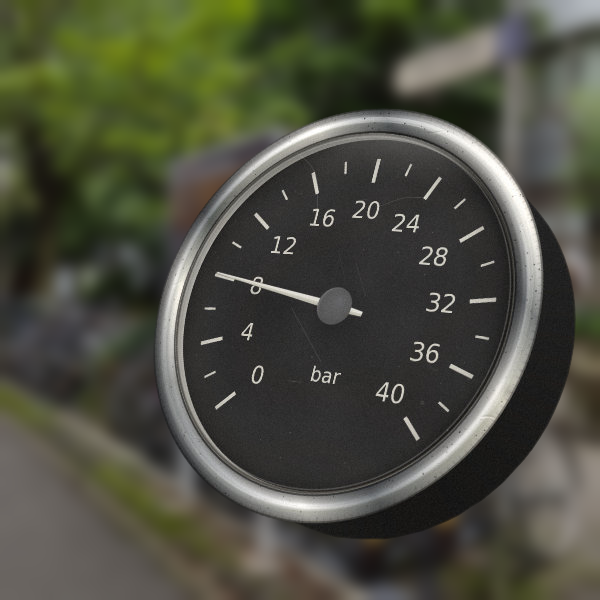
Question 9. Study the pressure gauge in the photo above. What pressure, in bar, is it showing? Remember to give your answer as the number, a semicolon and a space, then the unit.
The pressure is 8; bar
